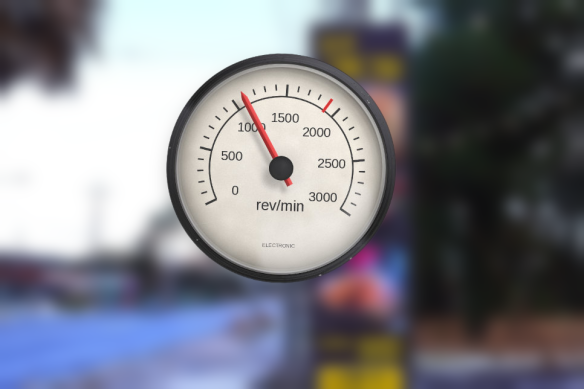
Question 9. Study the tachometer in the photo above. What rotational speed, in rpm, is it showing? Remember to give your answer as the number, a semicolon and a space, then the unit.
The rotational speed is 1100; rpm
